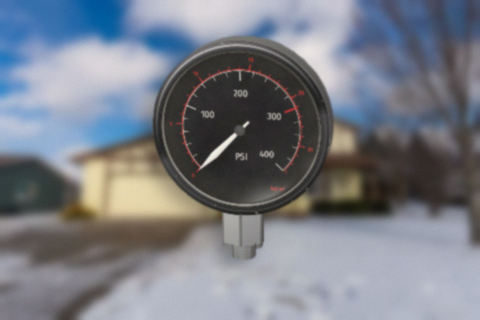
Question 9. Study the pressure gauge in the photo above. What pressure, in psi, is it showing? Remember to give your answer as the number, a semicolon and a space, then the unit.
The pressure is 0; psi
